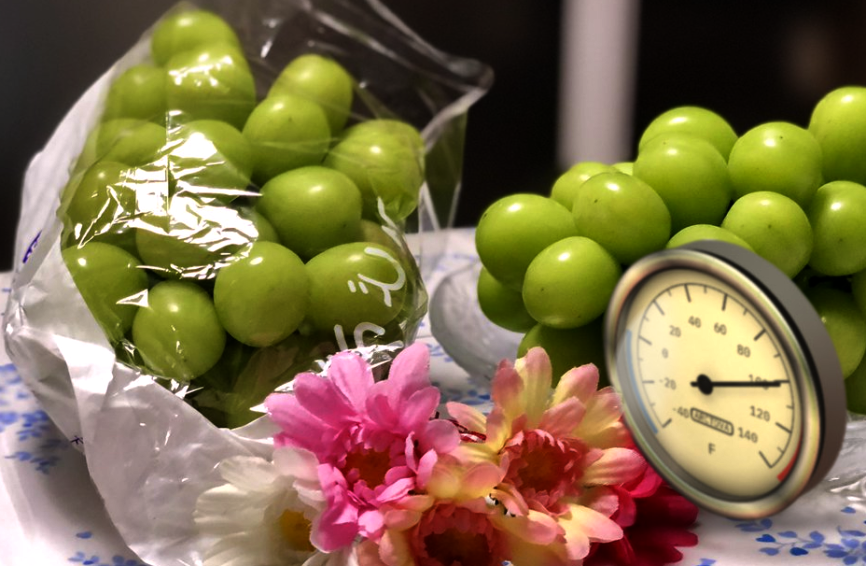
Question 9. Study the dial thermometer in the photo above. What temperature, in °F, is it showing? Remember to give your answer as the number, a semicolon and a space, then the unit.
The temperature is 100; °F
